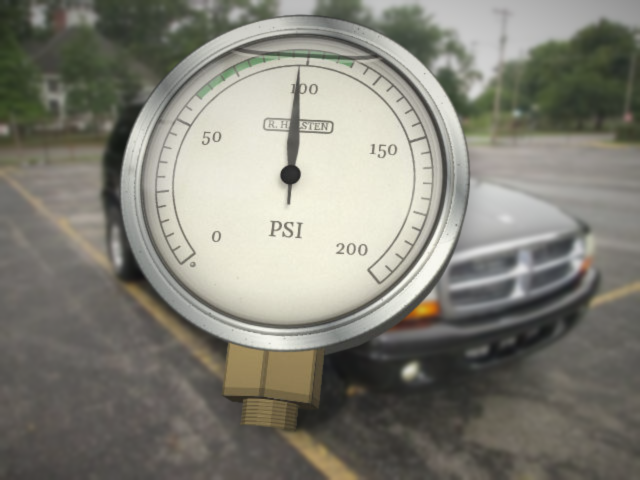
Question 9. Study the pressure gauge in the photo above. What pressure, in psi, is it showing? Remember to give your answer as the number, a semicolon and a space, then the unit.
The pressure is 97.5; psi
